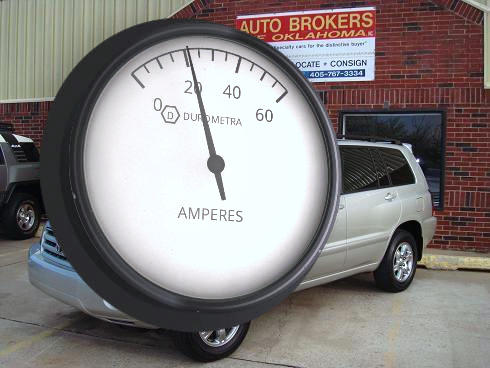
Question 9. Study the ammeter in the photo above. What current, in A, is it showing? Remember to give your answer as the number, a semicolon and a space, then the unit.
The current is 20; A
